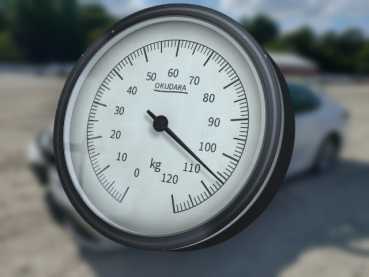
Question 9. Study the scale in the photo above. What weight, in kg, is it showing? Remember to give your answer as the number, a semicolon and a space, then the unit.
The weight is 106; kg
